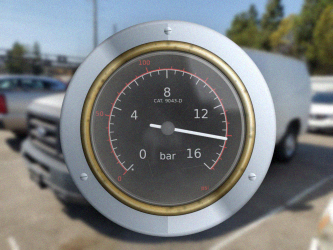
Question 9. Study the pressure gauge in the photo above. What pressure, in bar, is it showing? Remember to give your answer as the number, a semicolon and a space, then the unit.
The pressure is 14; bar
